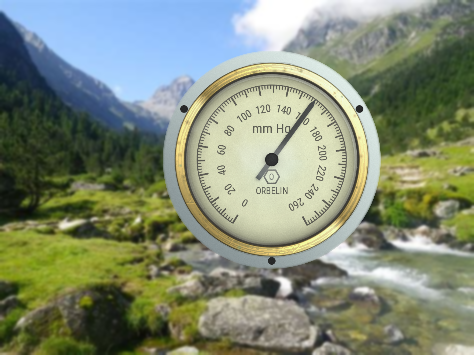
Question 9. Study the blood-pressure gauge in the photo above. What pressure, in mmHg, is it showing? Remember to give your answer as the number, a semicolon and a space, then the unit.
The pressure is 160; mmHg
